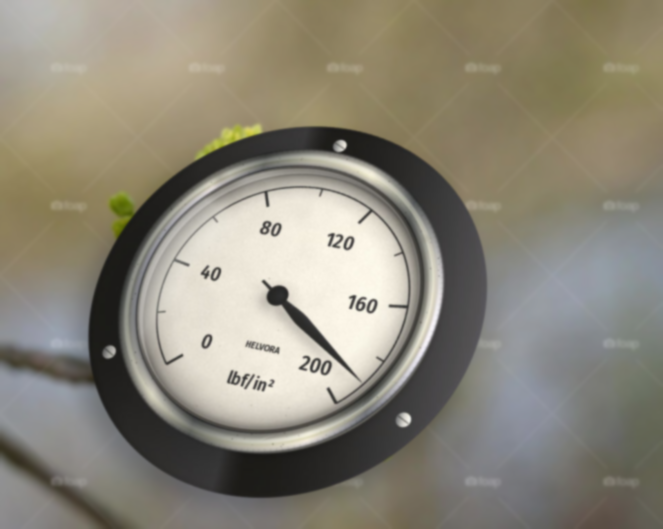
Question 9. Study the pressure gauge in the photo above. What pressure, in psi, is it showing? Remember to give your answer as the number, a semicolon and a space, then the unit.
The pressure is 190; psi
